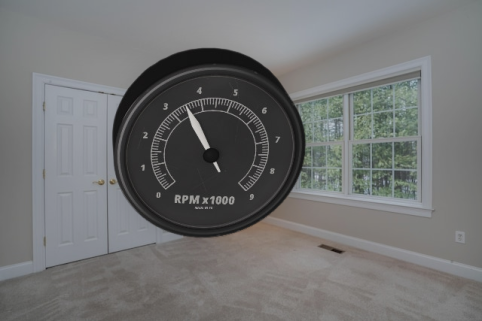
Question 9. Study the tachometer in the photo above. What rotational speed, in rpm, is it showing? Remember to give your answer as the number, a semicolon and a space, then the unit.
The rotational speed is 3500; rpm
